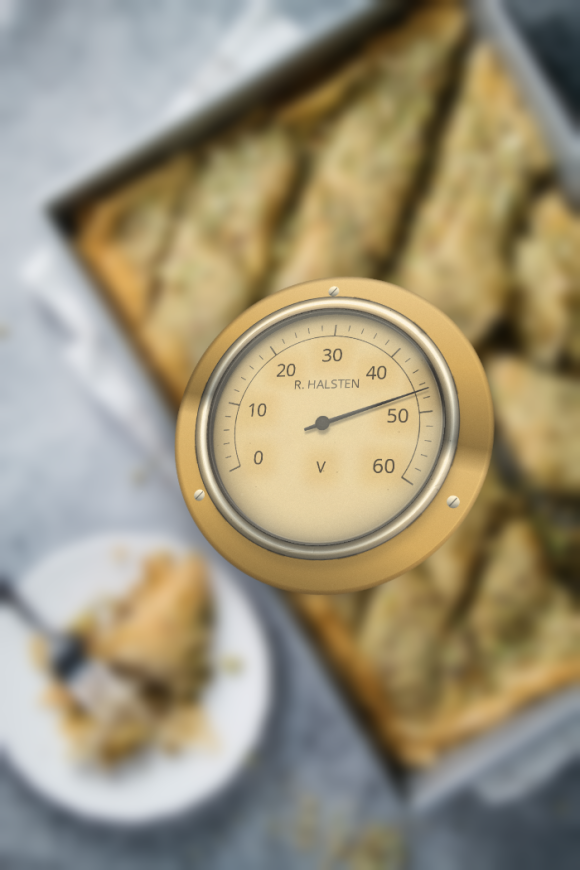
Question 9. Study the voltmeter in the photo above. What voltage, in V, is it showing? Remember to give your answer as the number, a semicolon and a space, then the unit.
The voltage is 47; V
